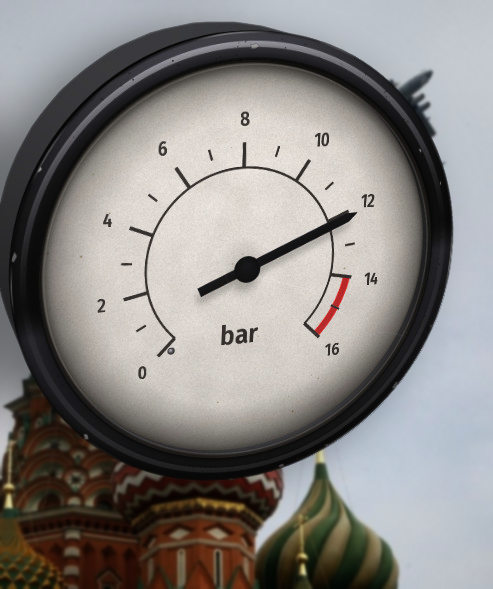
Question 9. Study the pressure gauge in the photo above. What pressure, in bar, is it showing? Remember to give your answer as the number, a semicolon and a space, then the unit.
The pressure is 12; bar
